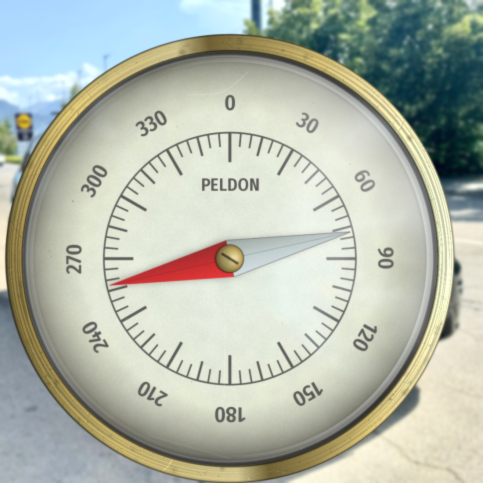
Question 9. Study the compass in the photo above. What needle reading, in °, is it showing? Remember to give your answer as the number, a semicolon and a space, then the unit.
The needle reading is 257.5; °
